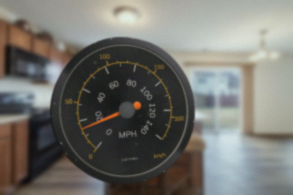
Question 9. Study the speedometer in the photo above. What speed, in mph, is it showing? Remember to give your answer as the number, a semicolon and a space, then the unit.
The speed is 15; mph
